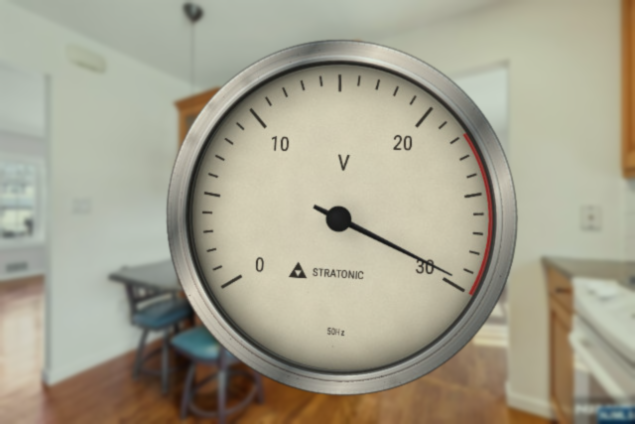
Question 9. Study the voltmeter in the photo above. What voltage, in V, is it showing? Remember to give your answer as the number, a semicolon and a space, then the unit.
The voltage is 29.5; V
